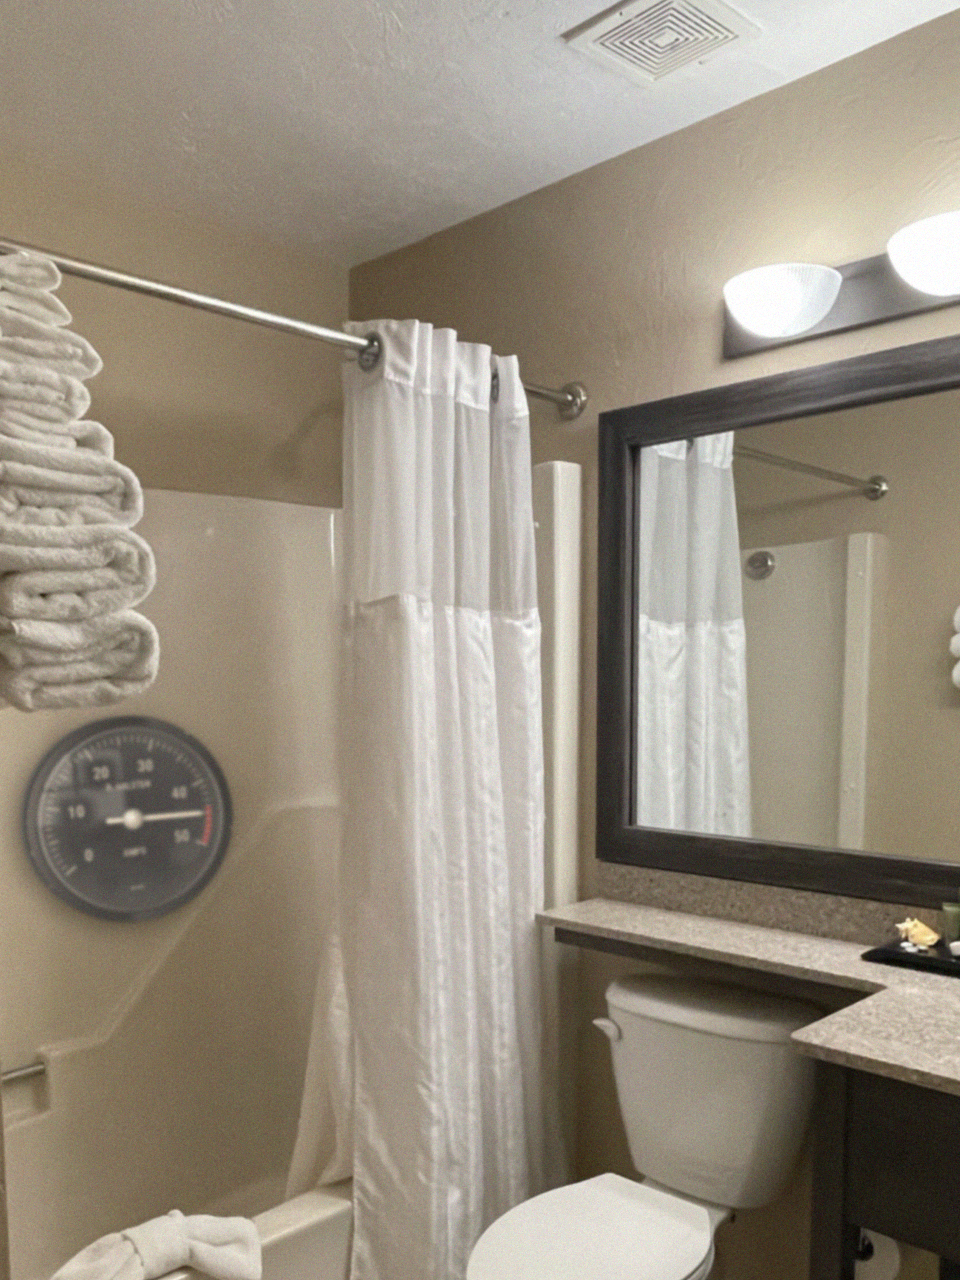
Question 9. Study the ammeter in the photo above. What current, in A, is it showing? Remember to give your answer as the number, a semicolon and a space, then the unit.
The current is 45; A
